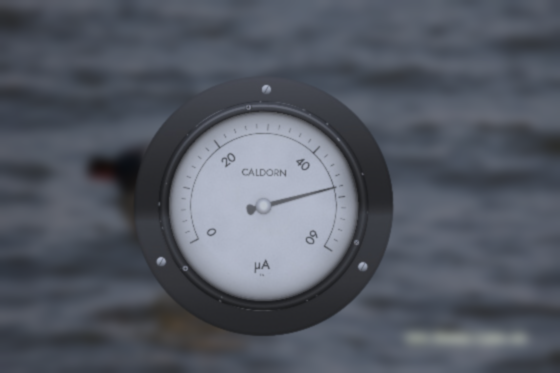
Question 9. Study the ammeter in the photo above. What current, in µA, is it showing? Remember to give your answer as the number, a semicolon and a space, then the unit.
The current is 48; µA
